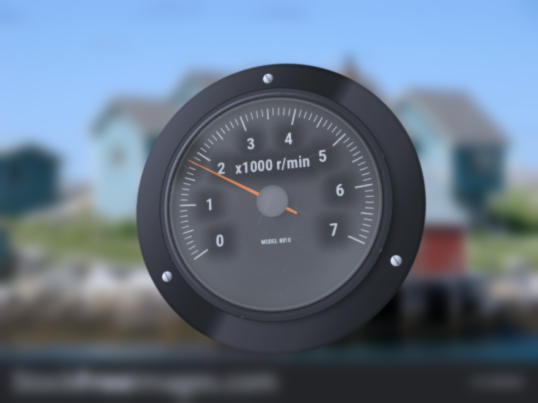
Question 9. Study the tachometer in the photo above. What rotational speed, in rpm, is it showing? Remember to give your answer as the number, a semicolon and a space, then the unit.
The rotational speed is 1800; rpm
